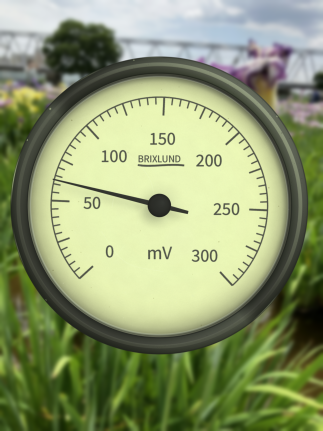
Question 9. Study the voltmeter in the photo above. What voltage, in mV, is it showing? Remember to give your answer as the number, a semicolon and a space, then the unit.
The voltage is 62.5; mV
